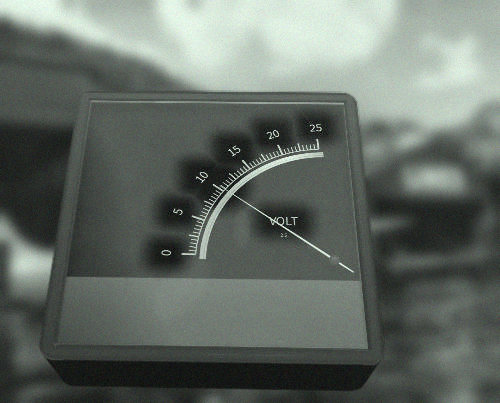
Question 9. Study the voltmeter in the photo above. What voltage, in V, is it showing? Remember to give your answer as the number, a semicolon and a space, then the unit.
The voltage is 10; V
